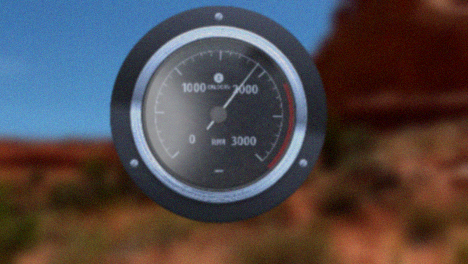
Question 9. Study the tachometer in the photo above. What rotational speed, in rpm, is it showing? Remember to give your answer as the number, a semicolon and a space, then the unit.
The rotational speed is 1900; rpm
